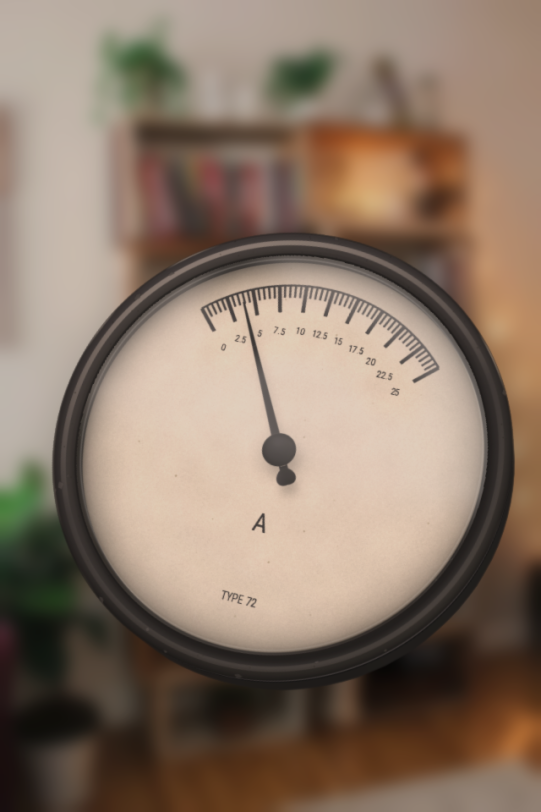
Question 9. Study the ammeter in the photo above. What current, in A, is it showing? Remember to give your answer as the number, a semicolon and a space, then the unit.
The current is 4; A
